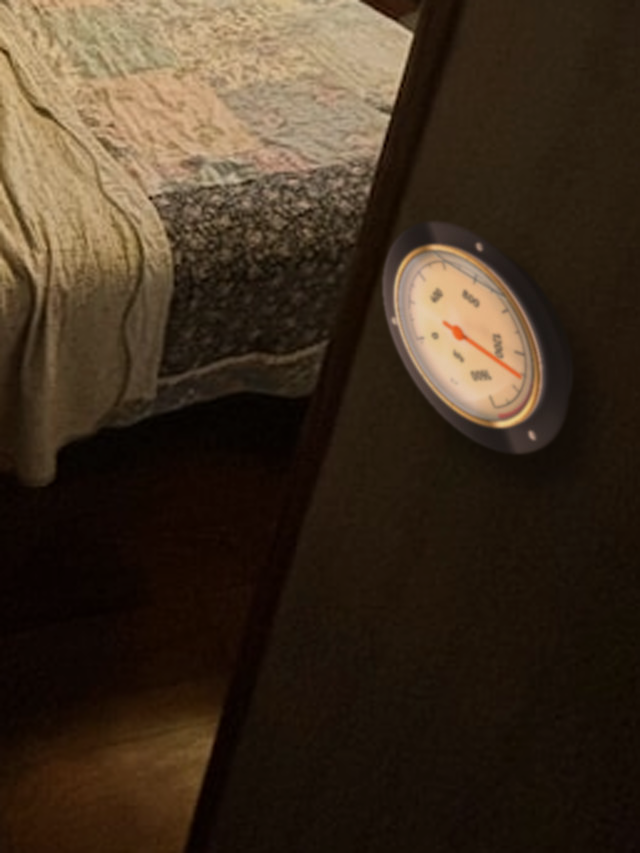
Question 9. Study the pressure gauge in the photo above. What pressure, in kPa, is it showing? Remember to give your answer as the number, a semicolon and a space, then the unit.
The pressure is 1300; kPa
